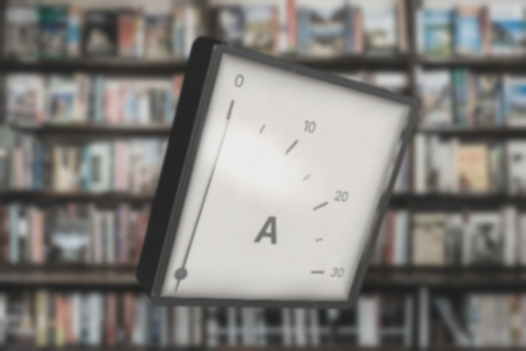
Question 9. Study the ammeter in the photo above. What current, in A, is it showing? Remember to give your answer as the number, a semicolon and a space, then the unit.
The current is 0; A
